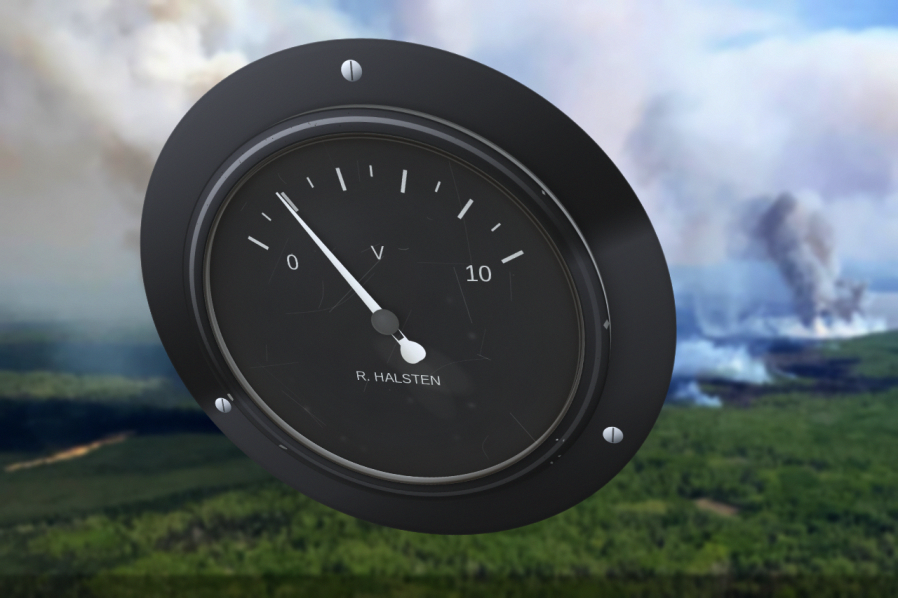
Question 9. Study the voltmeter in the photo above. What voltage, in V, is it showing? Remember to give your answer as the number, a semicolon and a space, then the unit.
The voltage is 2; V
